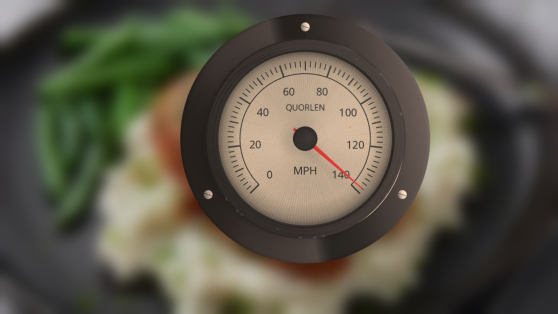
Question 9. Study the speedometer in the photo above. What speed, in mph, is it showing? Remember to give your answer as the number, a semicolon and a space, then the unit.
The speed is 138; mph
